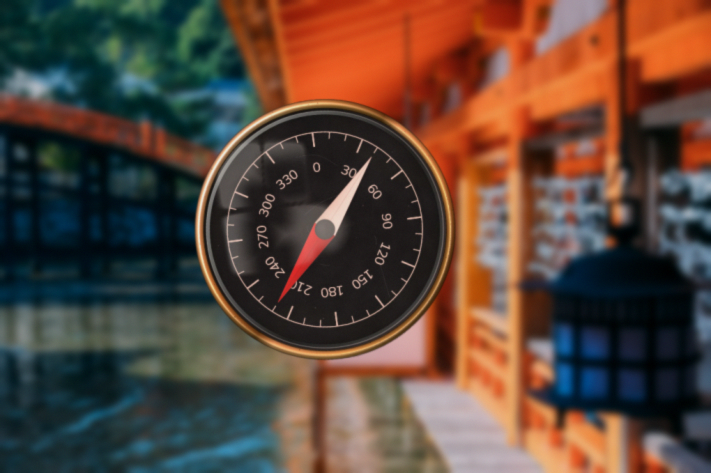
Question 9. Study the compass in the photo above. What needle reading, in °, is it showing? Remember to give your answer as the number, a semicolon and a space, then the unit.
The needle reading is 220; °
